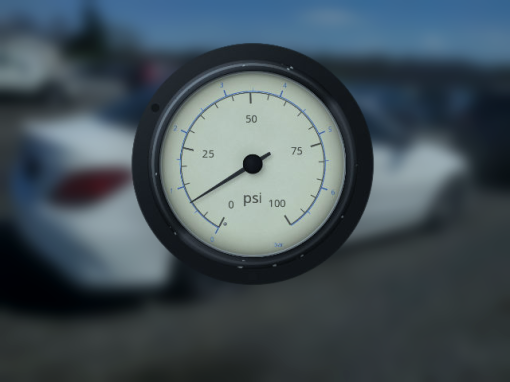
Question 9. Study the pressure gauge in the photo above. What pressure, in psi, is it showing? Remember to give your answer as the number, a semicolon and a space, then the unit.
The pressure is 10; psi
